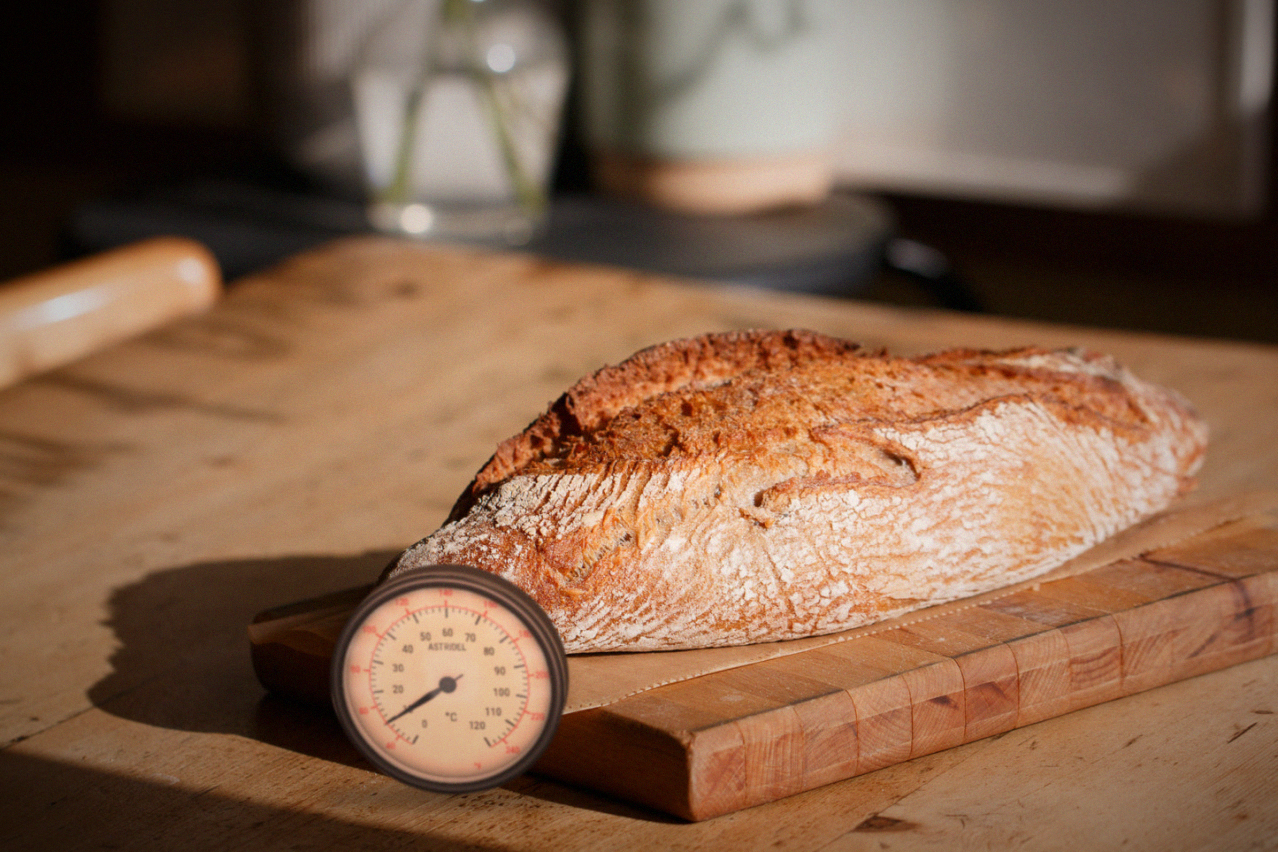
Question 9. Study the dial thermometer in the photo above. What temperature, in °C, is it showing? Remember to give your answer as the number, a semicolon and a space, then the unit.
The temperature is 10; °C
